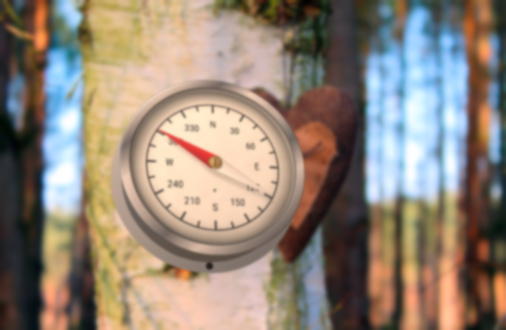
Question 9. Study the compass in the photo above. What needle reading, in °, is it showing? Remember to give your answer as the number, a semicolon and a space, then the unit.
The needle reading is 300; °
